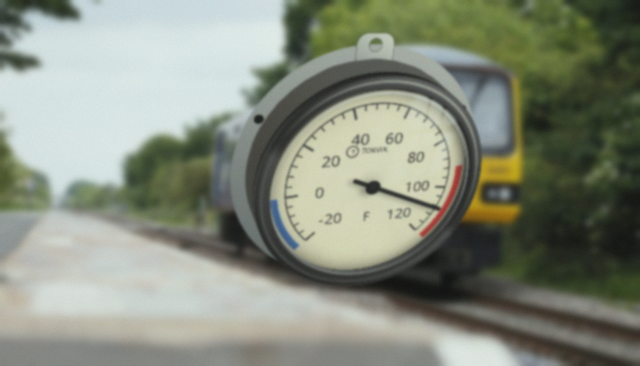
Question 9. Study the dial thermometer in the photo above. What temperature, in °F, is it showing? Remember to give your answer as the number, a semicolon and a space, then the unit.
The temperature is 108; °F
